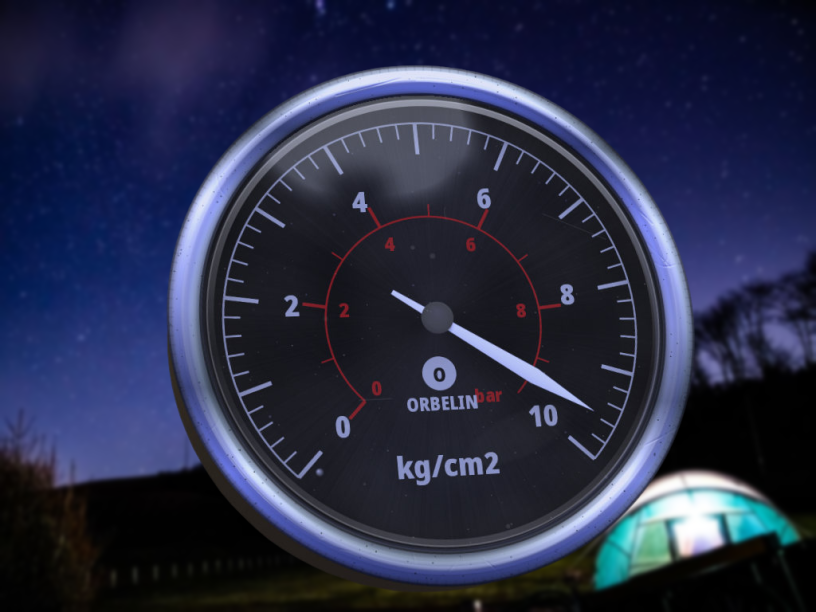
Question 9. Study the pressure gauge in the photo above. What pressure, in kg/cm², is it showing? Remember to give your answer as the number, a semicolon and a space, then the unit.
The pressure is 9.6; kg/cm²
